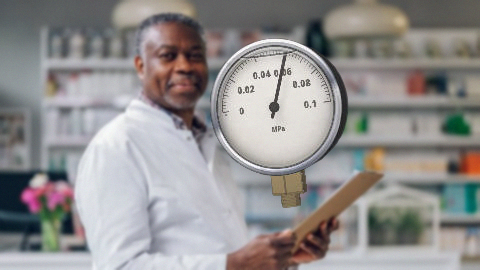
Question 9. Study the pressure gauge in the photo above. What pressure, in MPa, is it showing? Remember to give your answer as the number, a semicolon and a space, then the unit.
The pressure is 0.06; MPa
